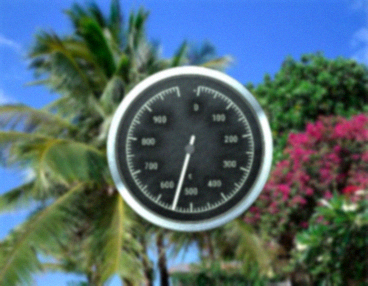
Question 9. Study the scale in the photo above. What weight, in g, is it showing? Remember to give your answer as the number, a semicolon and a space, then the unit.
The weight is 550; g
